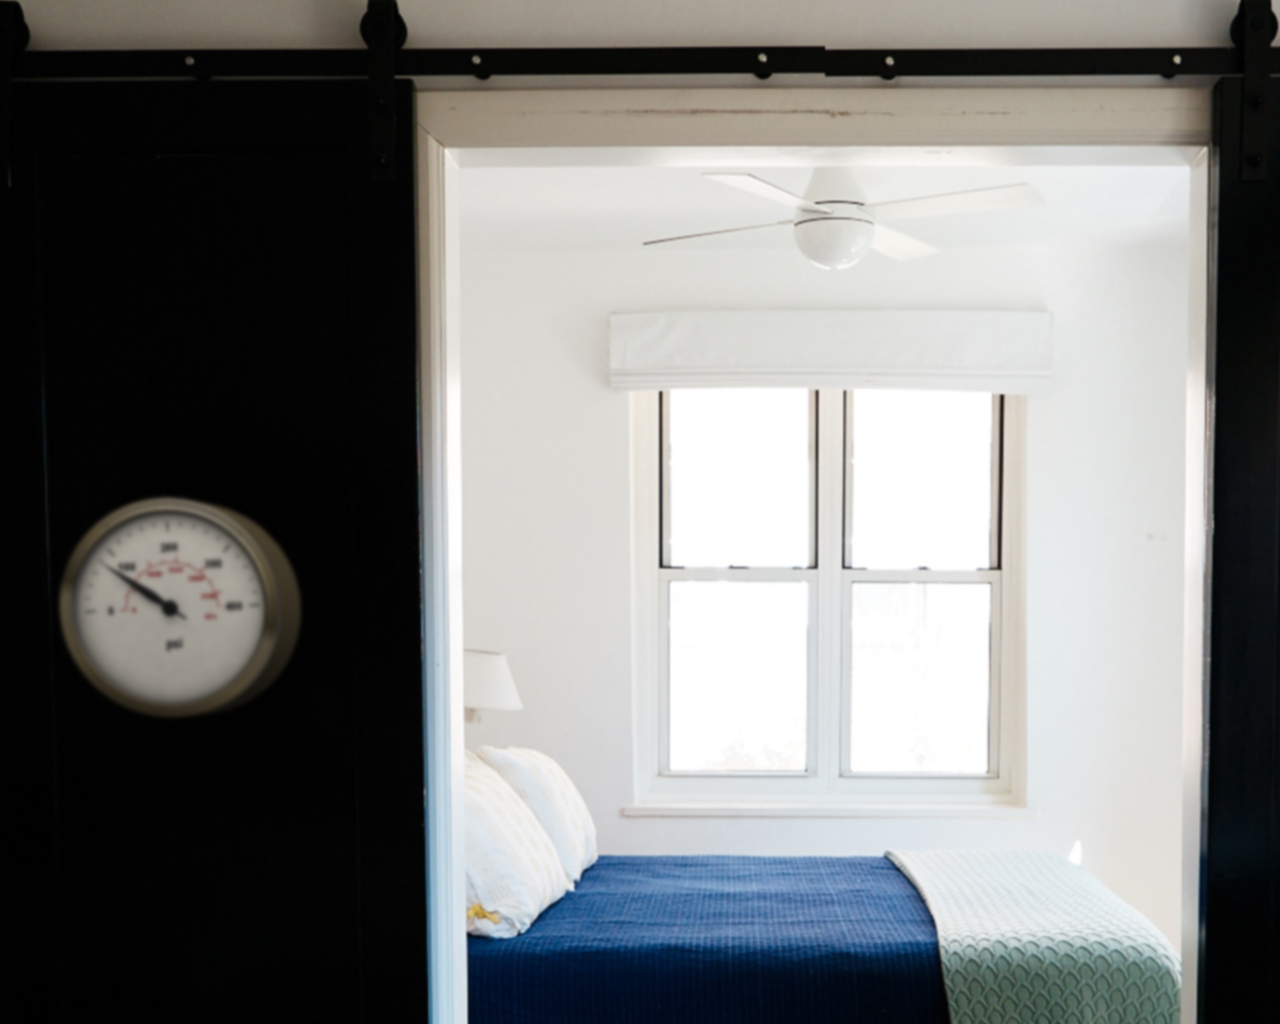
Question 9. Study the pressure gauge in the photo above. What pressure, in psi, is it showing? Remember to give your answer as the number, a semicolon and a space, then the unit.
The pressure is 80; psi
